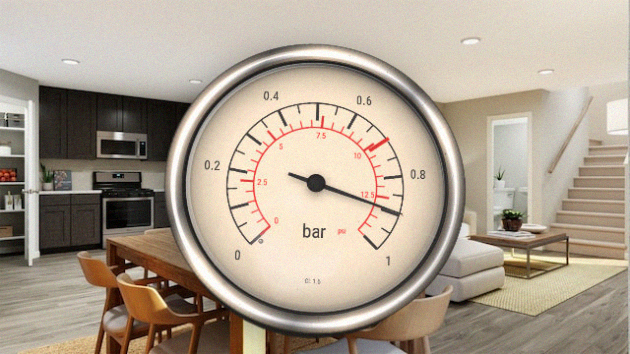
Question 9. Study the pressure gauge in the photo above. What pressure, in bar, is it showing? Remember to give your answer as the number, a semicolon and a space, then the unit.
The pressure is 0.9; bar
